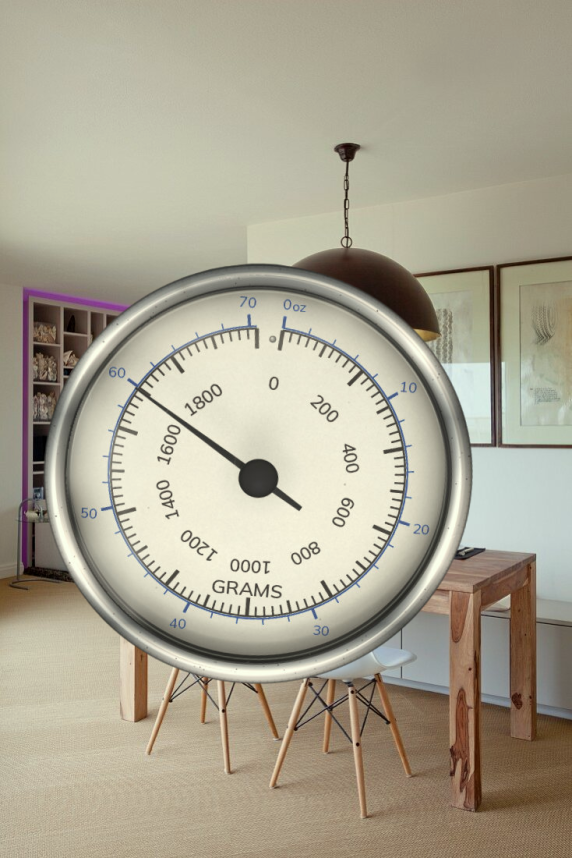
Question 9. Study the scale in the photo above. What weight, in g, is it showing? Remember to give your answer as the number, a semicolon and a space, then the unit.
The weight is 1700; g
